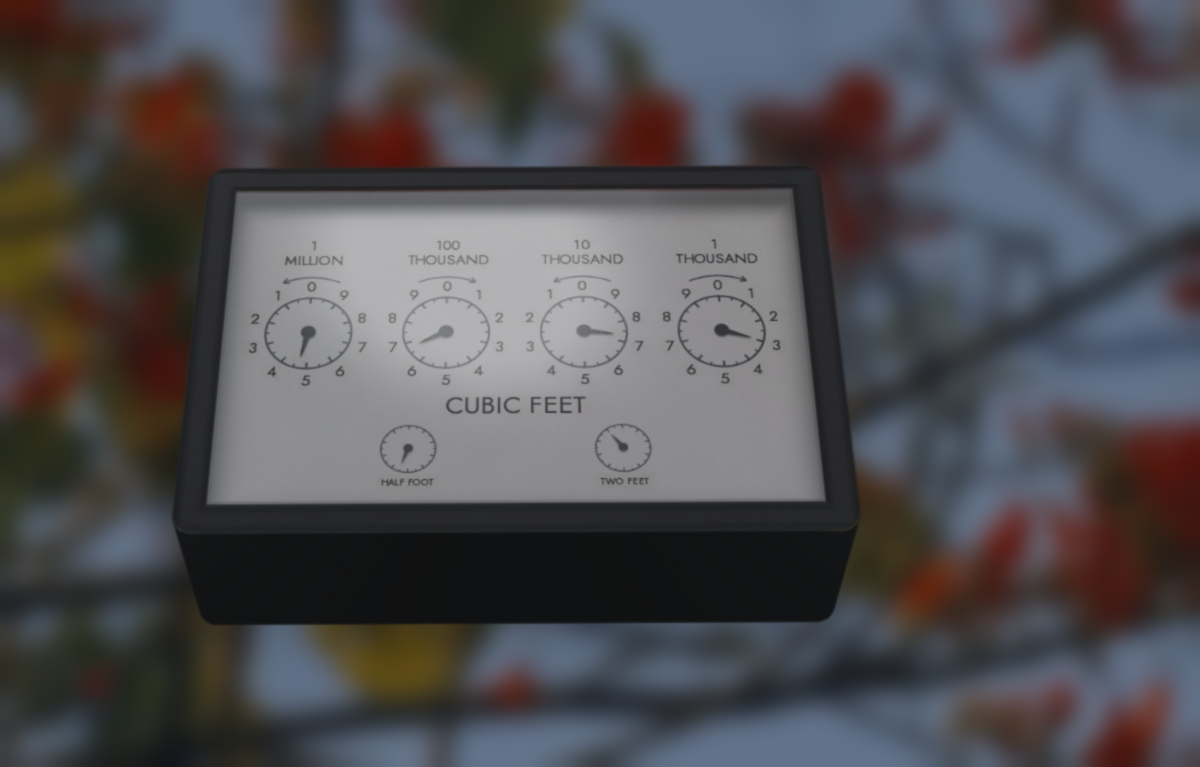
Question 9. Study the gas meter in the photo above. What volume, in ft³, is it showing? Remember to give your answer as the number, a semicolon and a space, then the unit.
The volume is 467300; ft³
